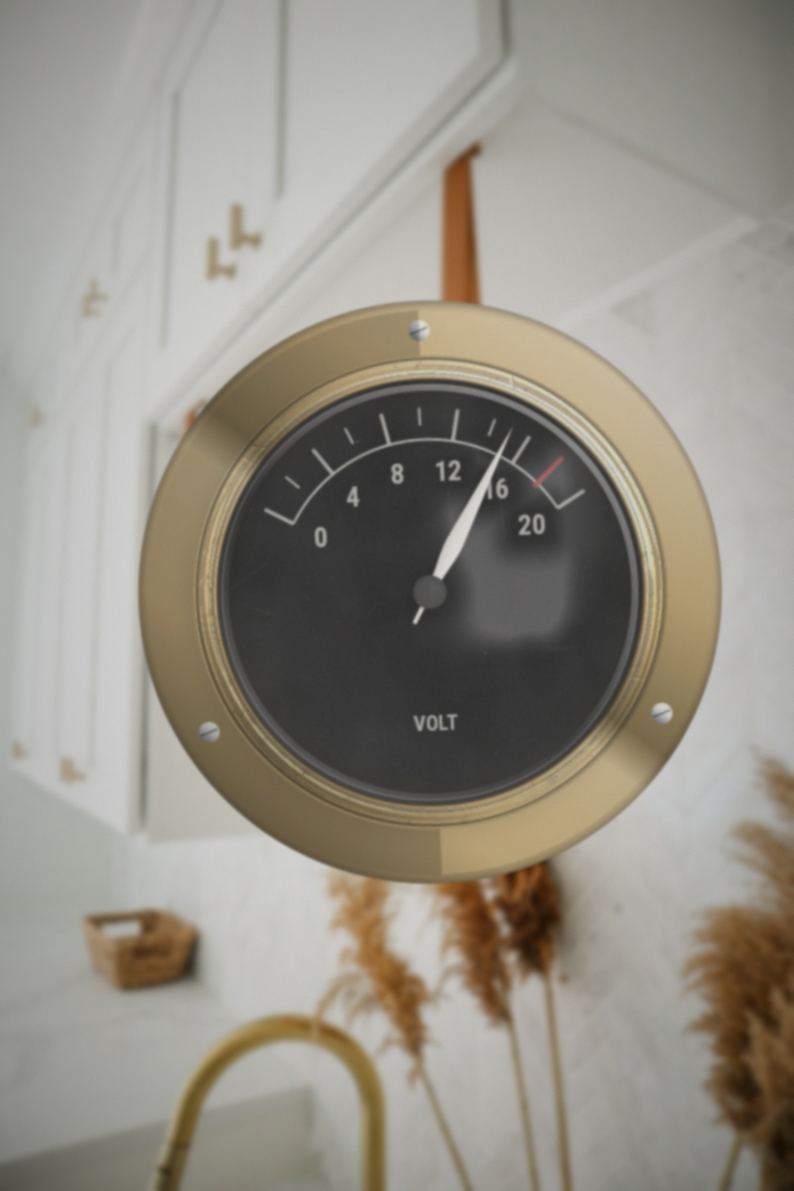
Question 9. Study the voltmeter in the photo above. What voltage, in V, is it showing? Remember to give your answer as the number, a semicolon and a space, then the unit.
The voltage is 15; V
